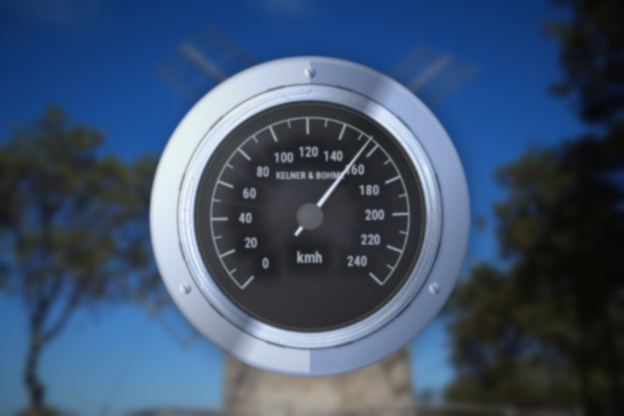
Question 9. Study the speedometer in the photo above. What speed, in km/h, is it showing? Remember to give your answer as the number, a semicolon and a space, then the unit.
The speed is 155; km/h
